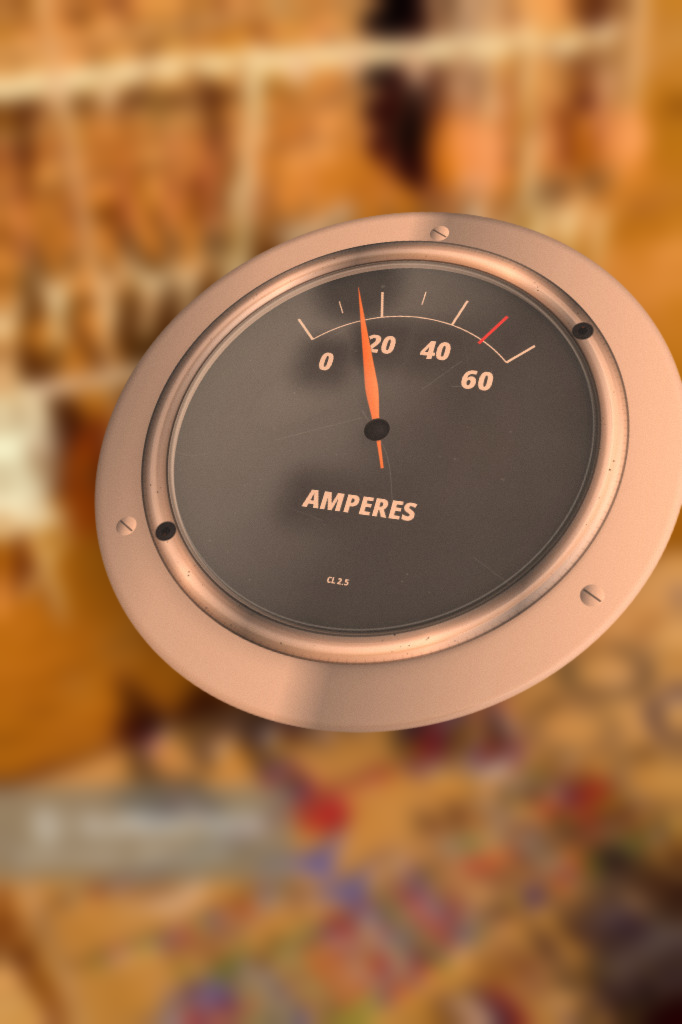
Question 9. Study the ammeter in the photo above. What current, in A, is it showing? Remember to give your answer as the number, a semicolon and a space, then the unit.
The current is 15; A
